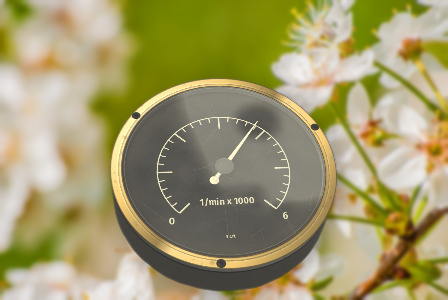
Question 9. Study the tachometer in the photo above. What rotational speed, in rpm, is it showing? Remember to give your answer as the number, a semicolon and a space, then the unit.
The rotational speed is 3800; rpm
